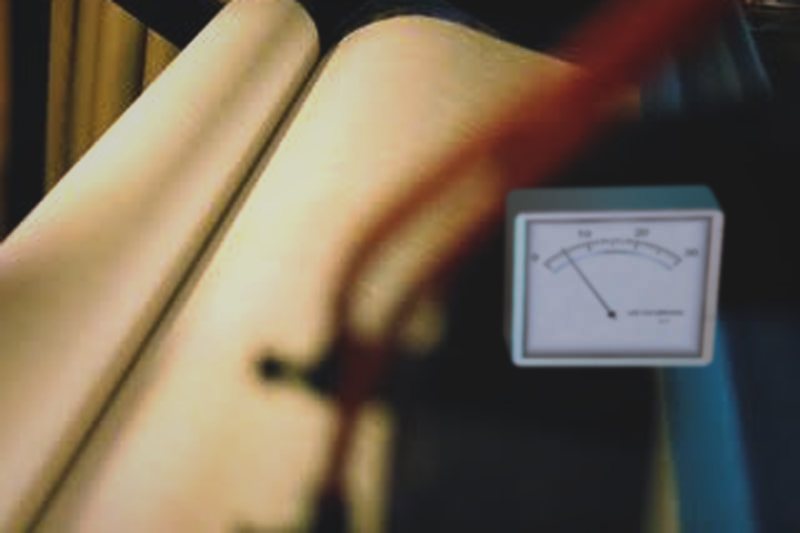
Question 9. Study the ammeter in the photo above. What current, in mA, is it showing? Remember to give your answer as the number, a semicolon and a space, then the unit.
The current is 5; mA
